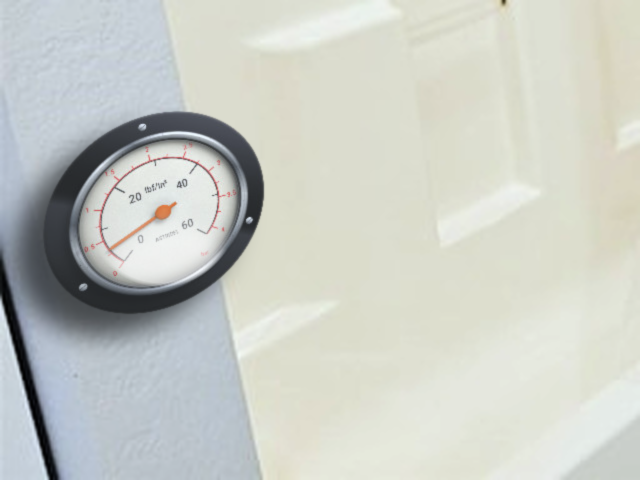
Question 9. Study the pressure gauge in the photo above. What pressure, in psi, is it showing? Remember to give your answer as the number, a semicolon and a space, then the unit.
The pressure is 5; psi
